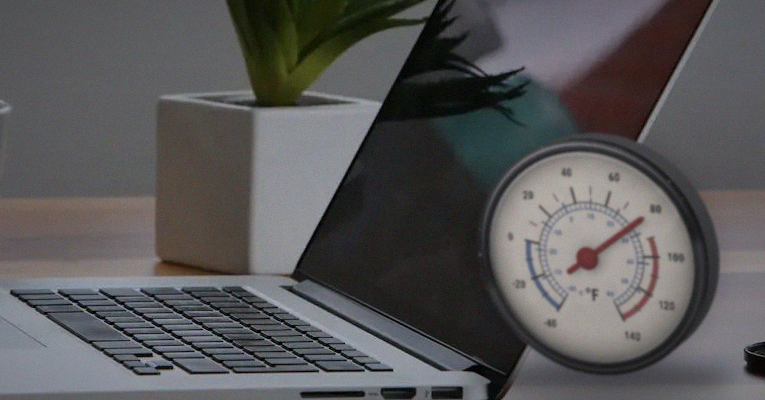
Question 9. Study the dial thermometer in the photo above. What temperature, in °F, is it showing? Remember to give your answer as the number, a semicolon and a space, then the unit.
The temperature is 80; °F
